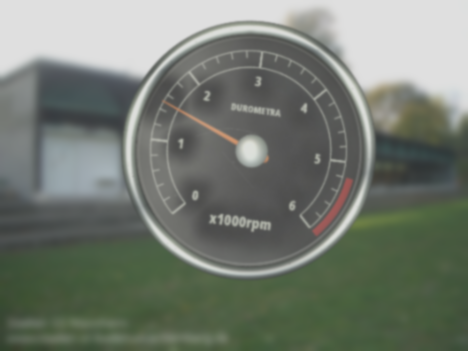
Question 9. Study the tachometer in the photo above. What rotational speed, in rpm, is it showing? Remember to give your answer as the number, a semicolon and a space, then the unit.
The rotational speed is 1500; rpm
